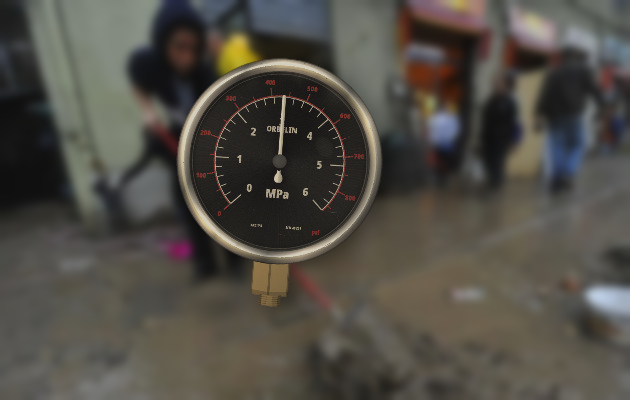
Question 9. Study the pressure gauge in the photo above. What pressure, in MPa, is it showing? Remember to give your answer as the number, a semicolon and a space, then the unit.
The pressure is 3; MPa
